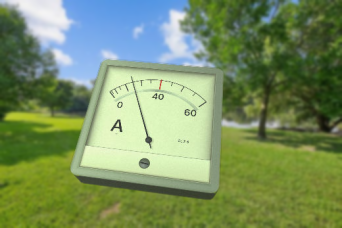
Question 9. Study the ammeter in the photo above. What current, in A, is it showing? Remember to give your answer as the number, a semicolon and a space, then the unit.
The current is 25; A
